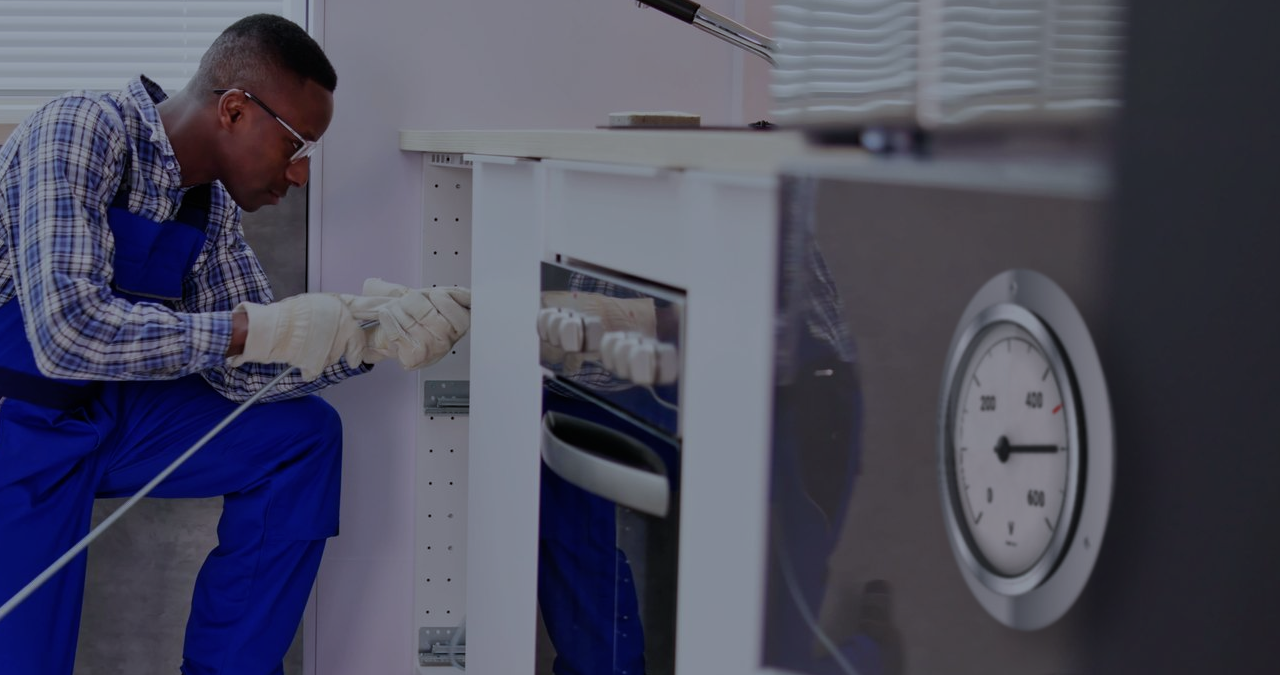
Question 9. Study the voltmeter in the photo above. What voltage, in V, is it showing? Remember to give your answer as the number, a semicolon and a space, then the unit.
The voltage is 500; V
